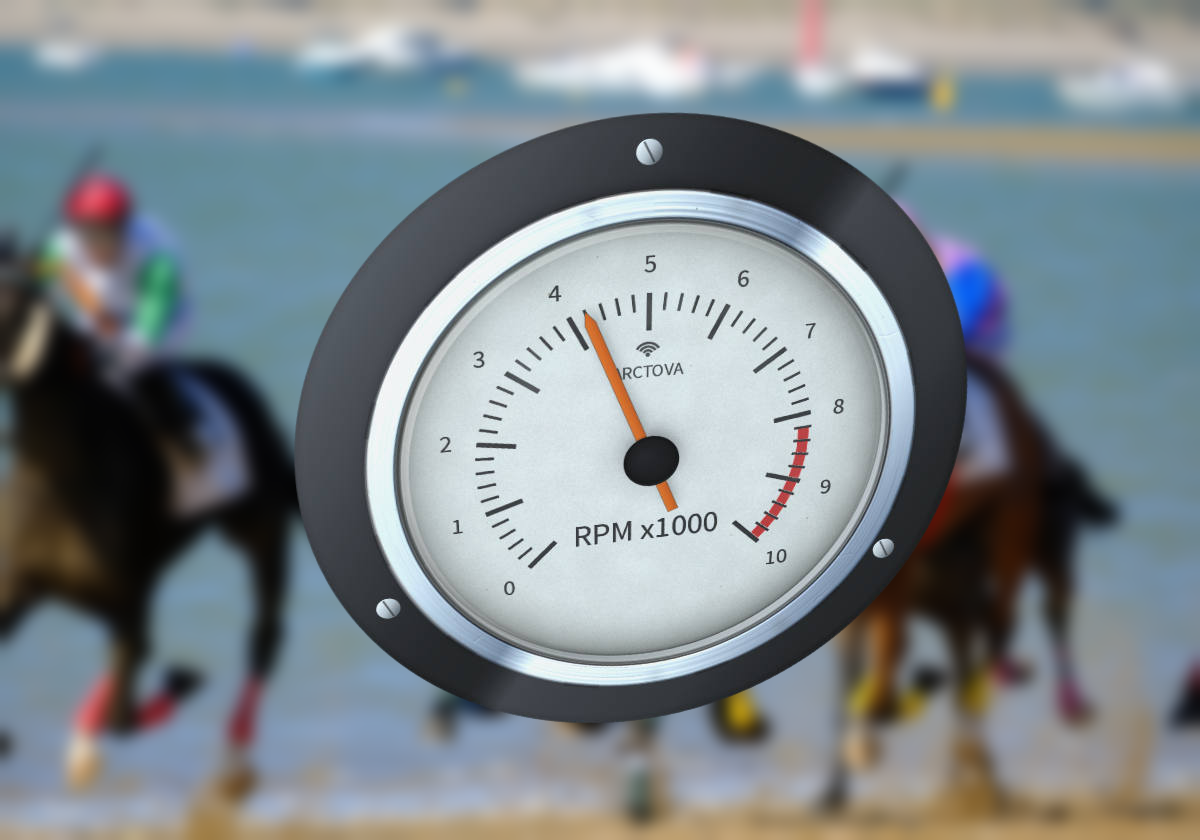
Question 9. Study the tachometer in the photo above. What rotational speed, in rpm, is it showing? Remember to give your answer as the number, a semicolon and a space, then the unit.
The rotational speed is 4200; rpm
